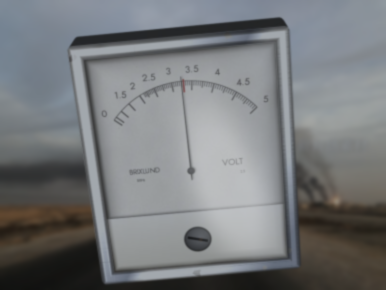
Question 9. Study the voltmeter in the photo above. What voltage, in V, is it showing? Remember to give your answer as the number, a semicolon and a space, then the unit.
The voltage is 3.25; V
